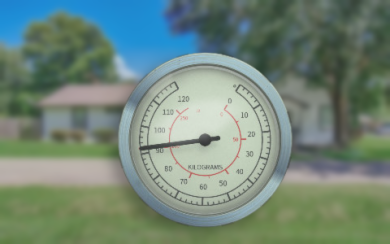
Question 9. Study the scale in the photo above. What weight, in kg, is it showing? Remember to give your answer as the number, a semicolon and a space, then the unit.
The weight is 92; kg
